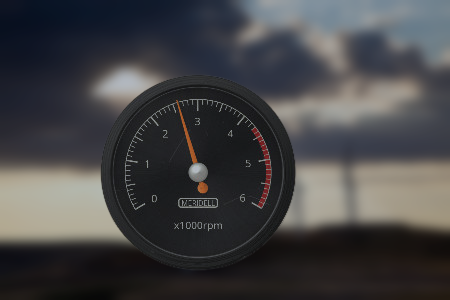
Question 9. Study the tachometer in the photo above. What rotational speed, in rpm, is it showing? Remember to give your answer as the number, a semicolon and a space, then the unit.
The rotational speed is 2600; rpm
